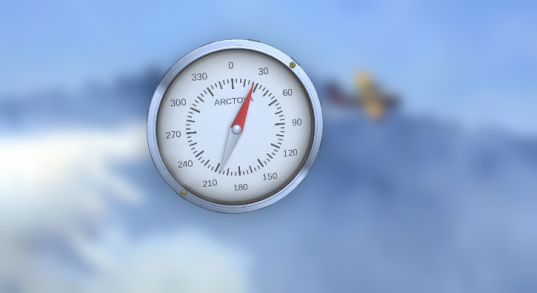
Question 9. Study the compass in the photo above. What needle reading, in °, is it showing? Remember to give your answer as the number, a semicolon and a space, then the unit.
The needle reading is 25; °
